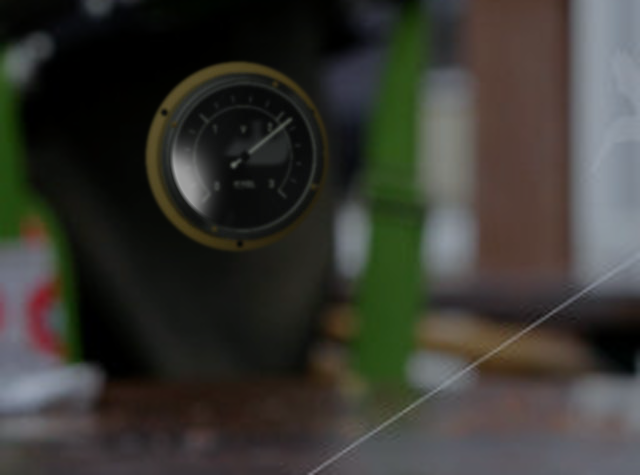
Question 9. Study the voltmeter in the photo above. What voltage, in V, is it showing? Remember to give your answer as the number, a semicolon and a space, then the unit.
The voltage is 2.1; V
